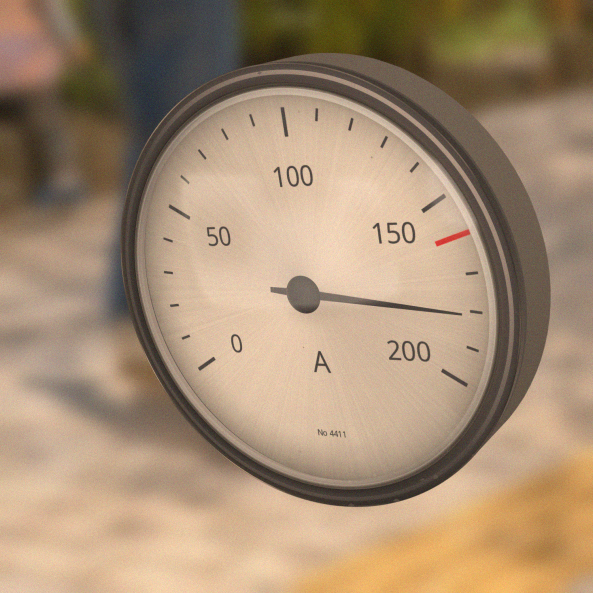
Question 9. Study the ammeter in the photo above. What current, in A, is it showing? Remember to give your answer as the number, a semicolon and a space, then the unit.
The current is 180; A
